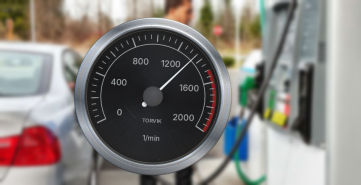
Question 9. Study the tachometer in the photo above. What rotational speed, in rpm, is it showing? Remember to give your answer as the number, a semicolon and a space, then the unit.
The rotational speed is 1350; rpm
